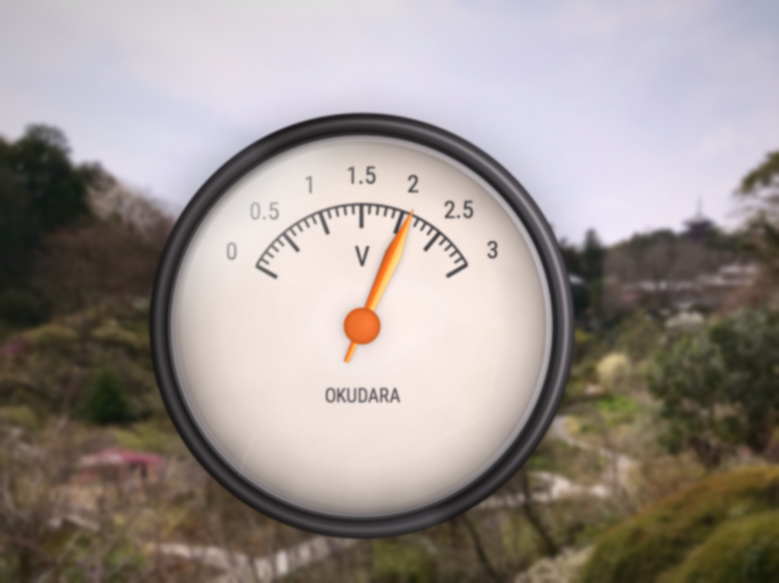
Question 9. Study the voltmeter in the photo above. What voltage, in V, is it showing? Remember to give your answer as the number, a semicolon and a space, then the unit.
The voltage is 2.1; V
